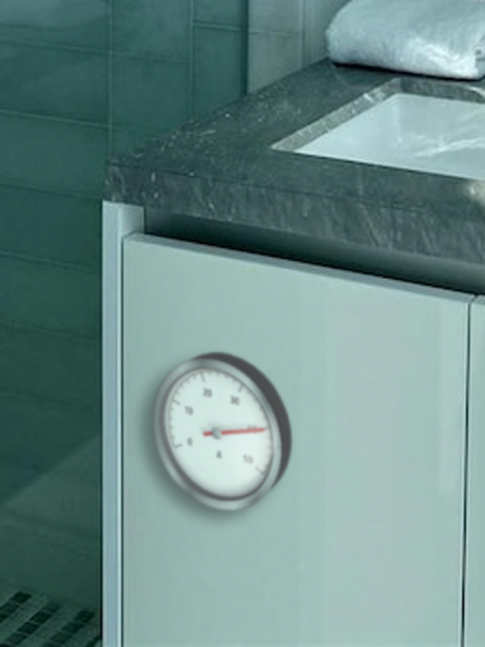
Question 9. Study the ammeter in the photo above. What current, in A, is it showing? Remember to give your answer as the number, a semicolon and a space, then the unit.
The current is 40; A
